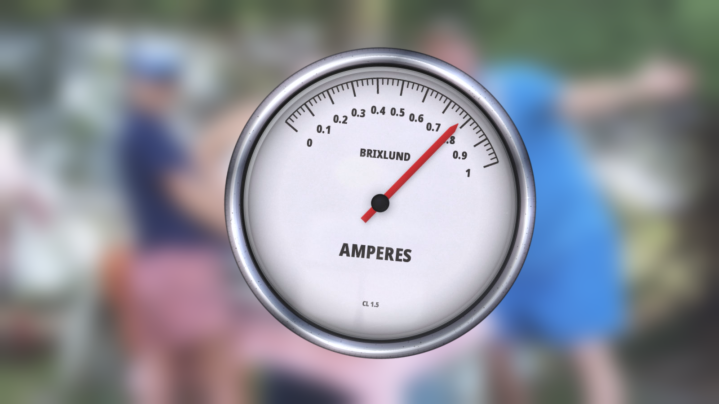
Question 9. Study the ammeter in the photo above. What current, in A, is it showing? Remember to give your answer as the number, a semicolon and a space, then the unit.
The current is 0.78; A
